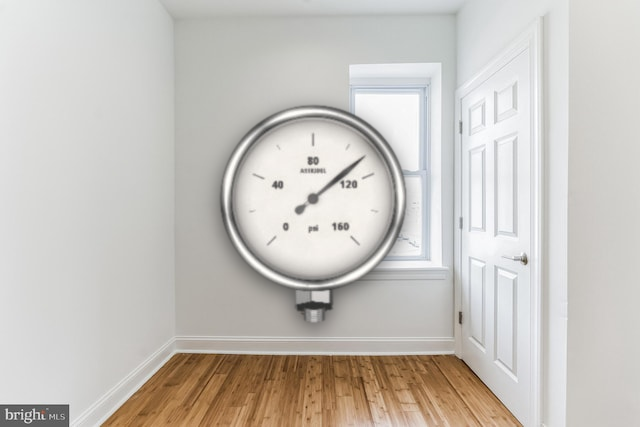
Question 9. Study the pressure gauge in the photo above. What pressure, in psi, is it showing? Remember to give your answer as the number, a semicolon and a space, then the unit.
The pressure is 110; psi
